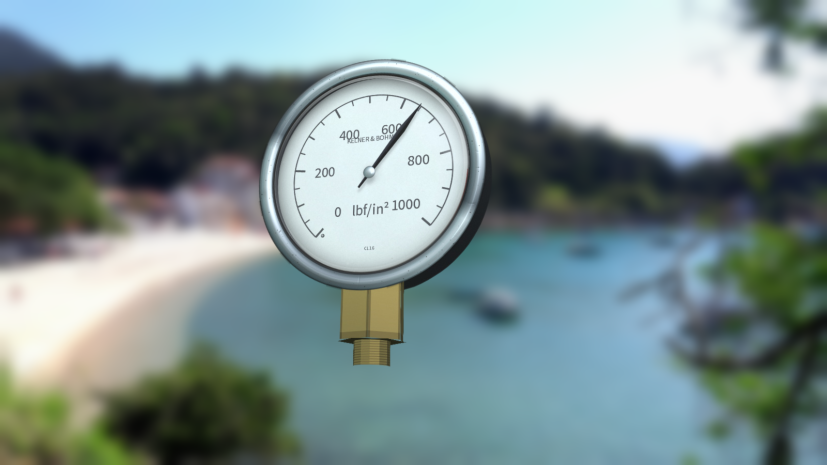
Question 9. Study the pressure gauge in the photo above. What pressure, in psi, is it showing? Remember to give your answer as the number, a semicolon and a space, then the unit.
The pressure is 650; psi
